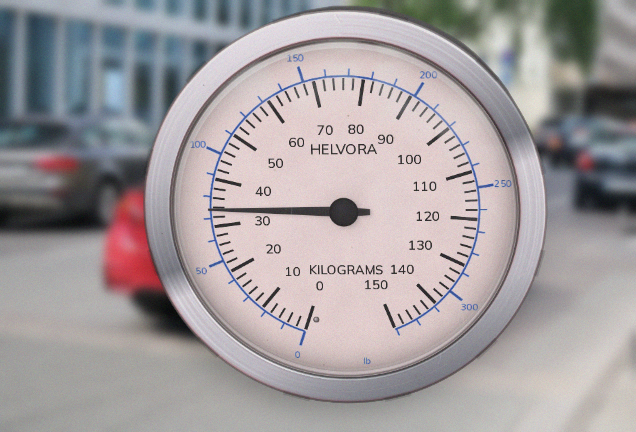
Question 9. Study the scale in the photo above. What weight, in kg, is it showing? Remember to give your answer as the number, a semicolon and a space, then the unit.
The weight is 34; kg
